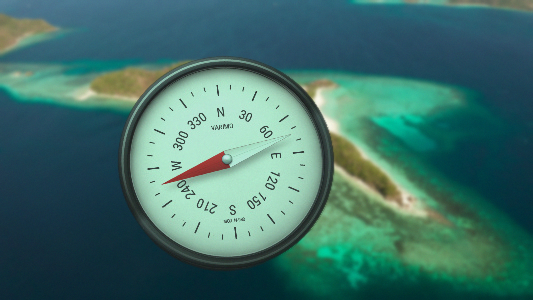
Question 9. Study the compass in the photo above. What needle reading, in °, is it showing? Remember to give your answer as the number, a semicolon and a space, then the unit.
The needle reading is 255; °
